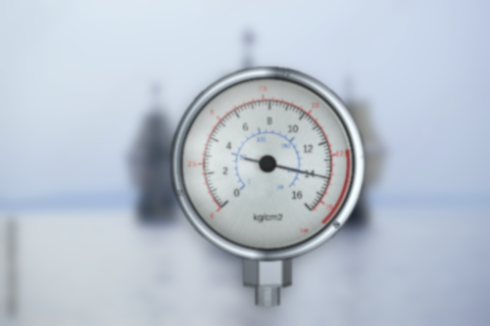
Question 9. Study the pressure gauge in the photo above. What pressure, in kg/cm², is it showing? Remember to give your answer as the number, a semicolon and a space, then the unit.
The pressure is 14; kg/cm²
